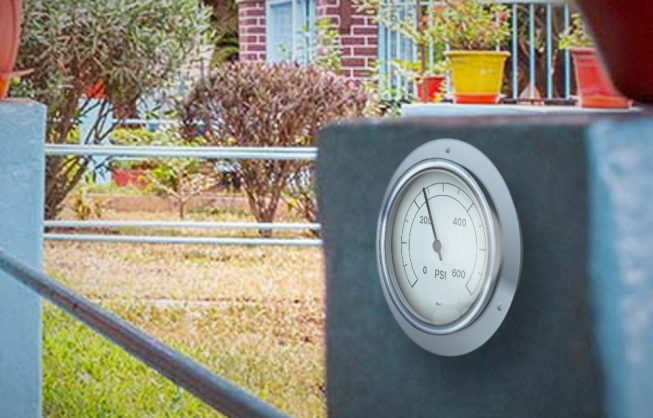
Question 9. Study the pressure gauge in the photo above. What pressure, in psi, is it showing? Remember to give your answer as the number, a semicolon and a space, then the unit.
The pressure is 250; psi
